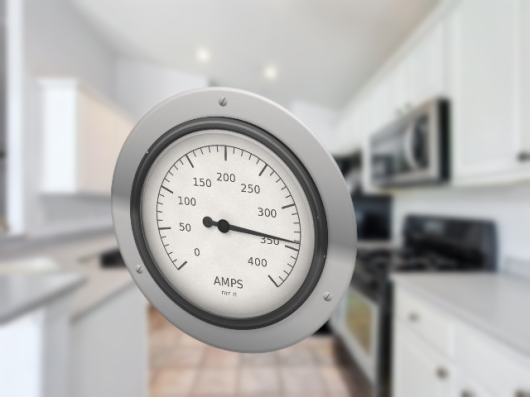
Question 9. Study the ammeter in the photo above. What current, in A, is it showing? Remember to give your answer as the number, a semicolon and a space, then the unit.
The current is 340; A
